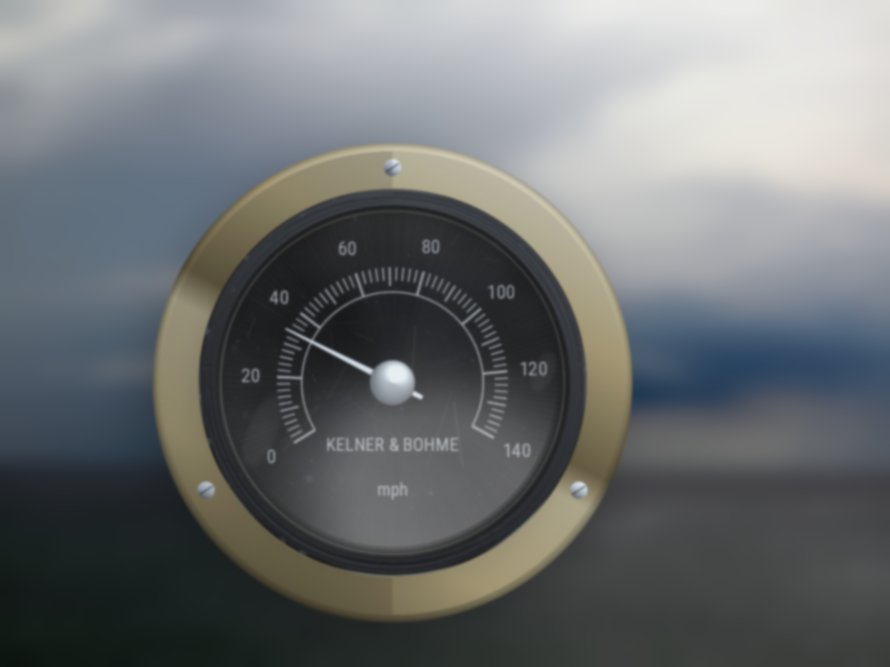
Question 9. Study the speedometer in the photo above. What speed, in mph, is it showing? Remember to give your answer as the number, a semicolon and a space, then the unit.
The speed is 34; mph
